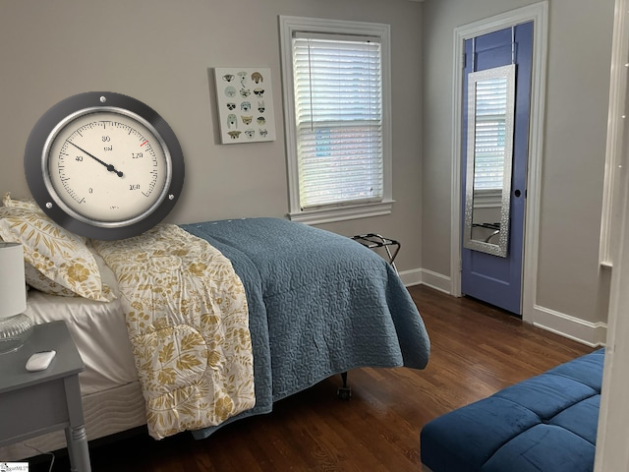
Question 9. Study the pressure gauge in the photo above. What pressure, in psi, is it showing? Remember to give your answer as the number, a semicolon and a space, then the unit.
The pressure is 50; psi
